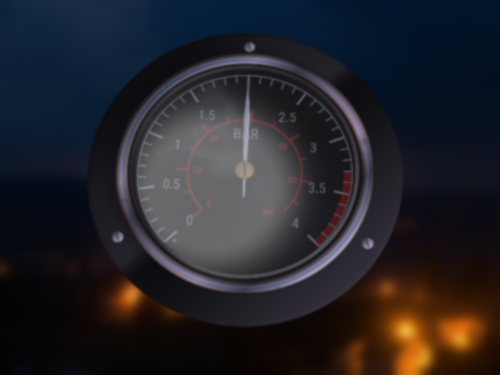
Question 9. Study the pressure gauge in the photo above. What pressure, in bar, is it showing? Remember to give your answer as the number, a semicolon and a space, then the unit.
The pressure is 2; bar
